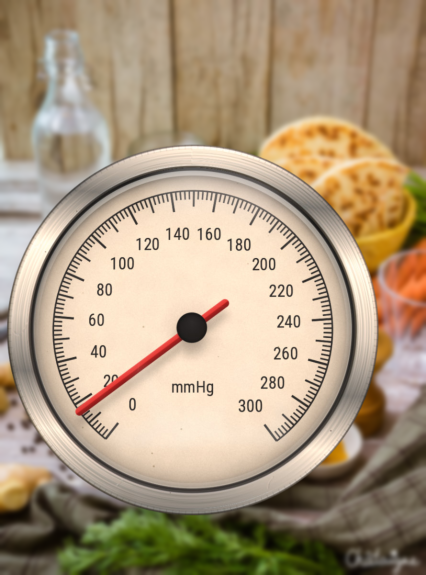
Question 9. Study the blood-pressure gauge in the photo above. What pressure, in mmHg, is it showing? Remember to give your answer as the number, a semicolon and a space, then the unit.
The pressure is 16; mmHg
